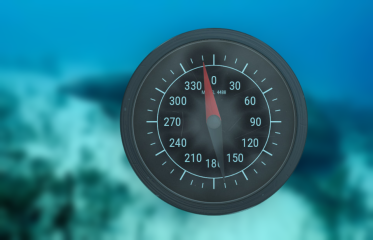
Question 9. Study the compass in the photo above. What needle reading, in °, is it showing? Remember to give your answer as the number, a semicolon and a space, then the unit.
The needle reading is 350; °
